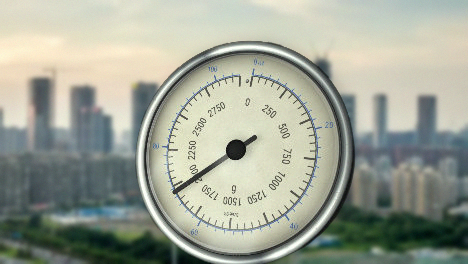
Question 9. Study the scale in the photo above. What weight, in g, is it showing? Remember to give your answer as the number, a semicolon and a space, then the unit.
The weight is 1950; g
